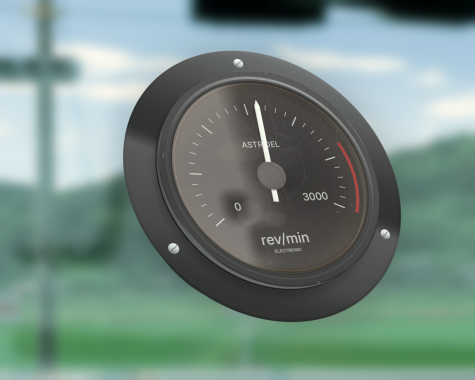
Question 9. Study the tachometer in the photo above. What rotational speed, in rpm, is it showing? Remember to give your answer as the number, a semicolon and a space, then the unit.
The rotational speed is 1600; rpm
